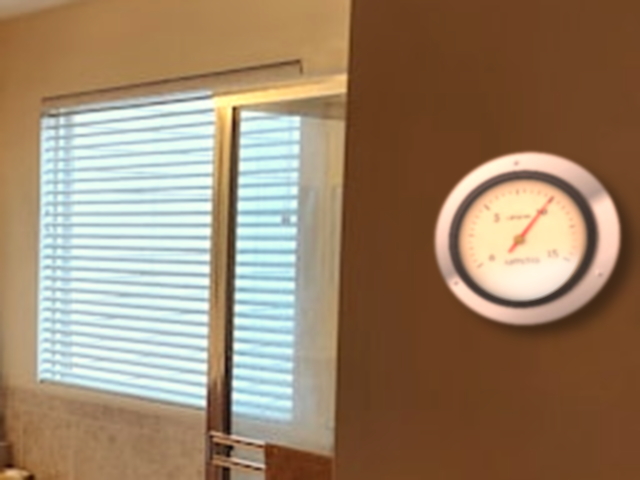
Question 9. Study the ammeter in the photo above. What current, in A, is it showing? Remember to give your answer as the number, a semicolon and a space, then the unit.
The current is 10; A
